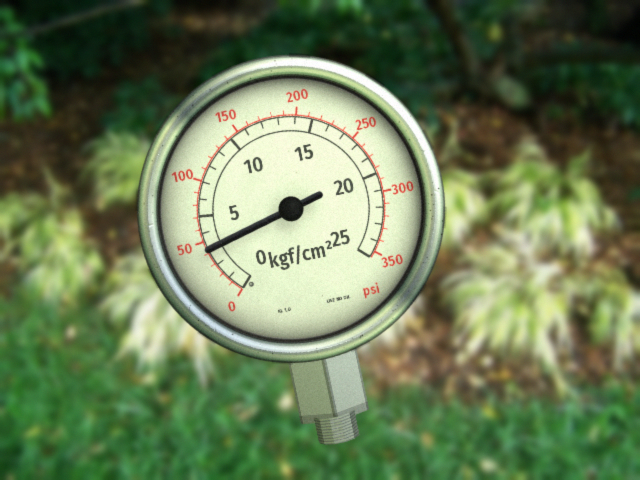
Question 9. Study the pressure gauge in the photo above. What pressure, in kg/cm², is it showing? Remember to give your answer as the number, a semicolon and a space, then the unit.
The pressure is 3; kg/cm²
